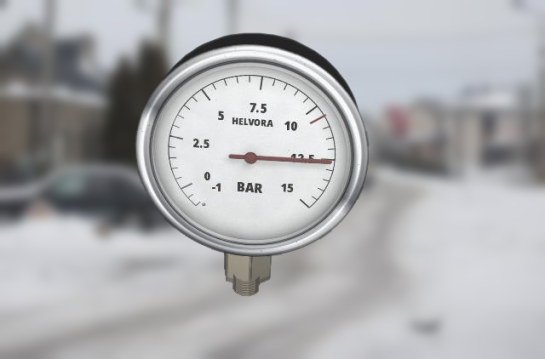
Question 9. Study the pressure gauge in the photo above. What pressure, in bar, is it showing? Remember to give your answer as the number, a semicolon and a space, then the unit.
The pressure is 12.5; bar
